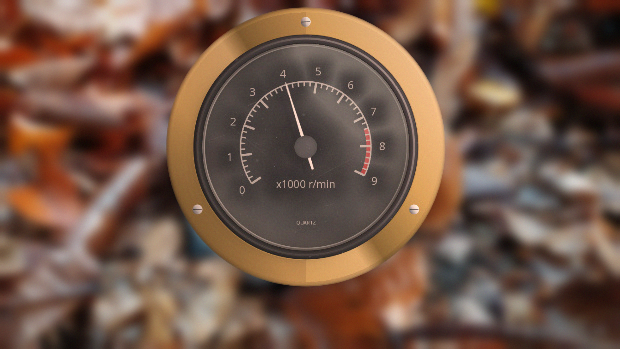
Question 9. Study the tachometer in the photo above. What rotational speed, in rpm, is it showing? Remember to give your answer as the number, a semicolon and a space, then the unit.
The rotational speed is 4000; rpm
